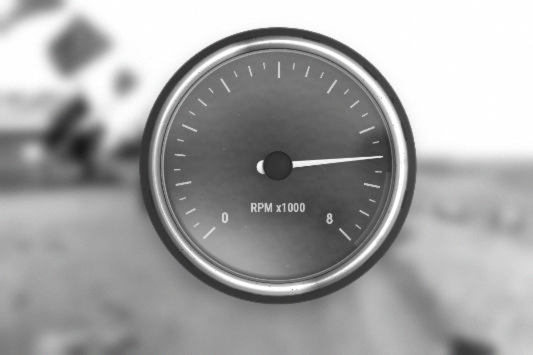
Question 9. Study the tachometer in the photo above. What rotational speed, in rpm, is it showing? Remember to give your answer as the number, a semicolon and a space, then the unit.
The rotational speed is 6500; rpm
